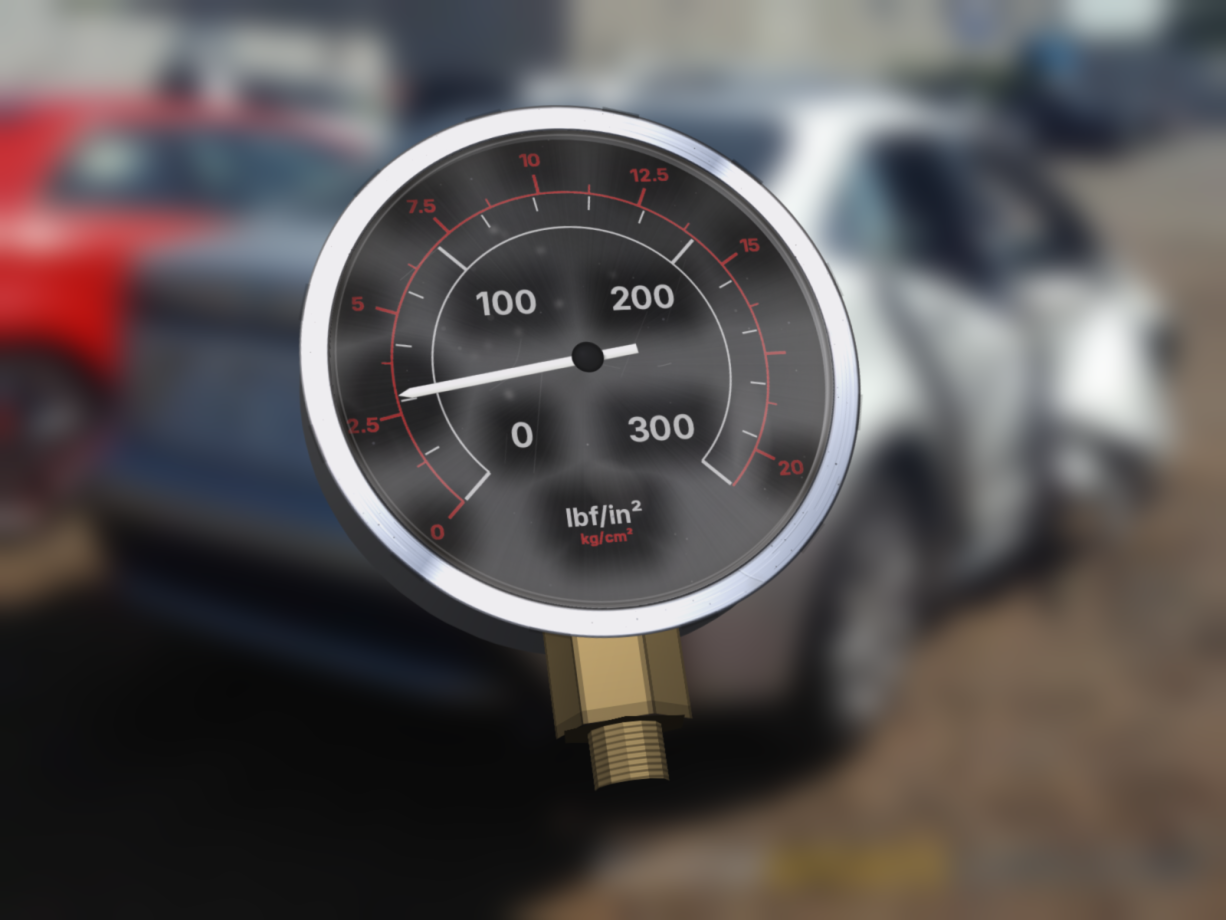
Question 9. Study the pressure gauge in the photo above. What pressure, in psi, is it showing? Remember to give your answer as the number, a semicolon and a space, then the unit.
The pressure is 40; psi
